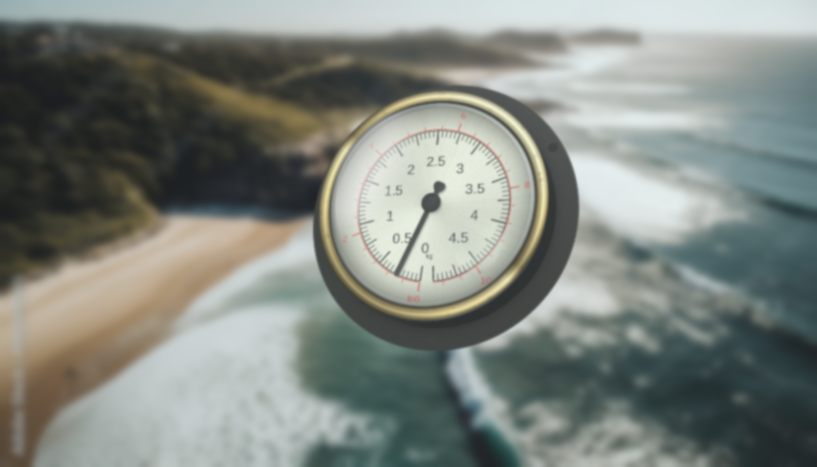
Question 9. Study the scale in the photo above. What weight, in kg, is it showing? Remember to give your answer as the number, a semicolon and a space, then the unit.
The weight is 0.25; kg
